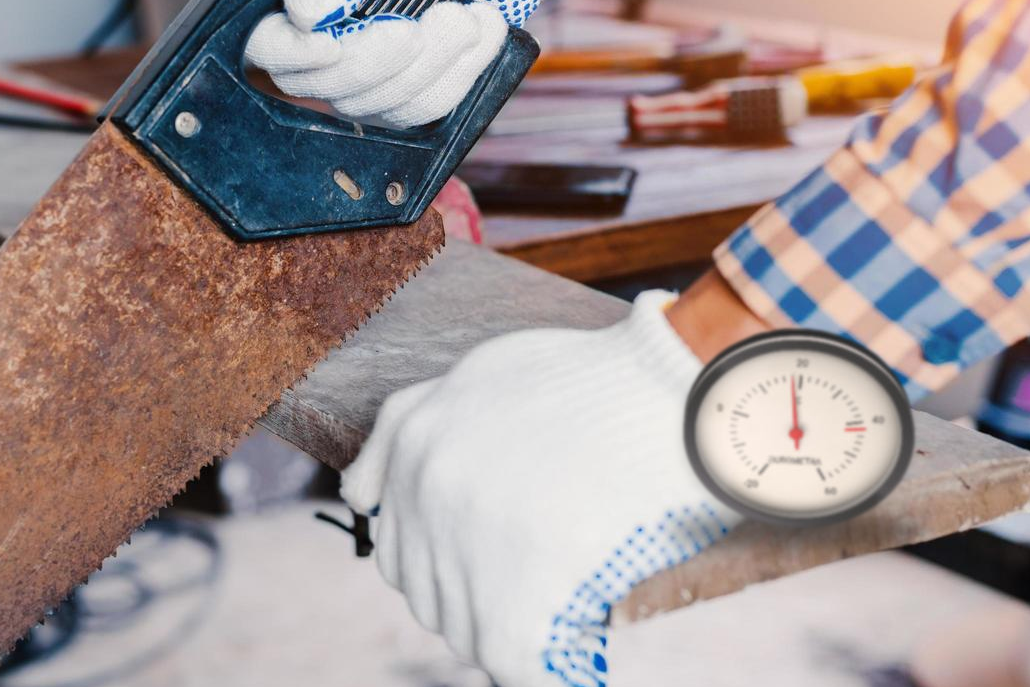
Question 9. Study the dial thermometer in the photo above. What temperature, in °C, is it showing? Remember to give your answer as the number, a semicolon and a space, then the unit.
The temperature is 18; °C
